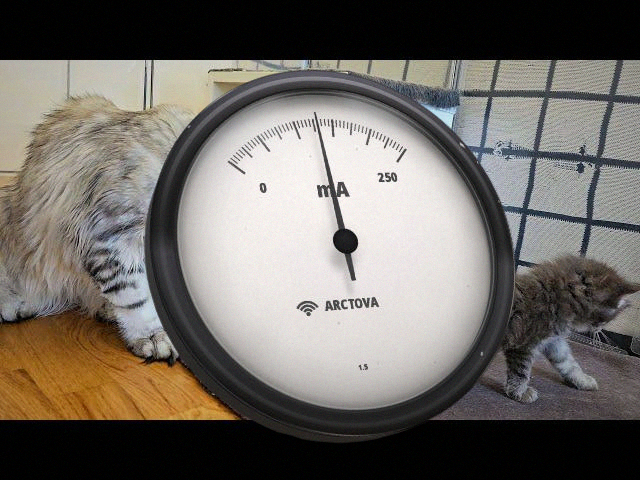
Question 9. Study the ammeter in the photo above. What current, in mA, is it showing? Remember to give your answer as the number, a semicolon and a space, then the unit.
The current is 125; mA
